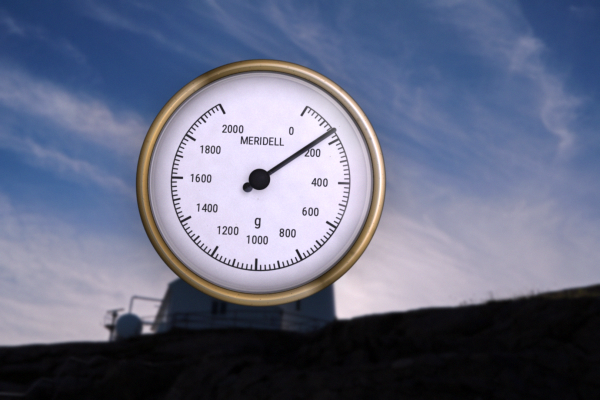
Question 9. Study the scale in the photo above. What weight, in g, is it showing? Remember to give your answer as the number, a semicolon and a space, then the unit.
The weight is 160; g
